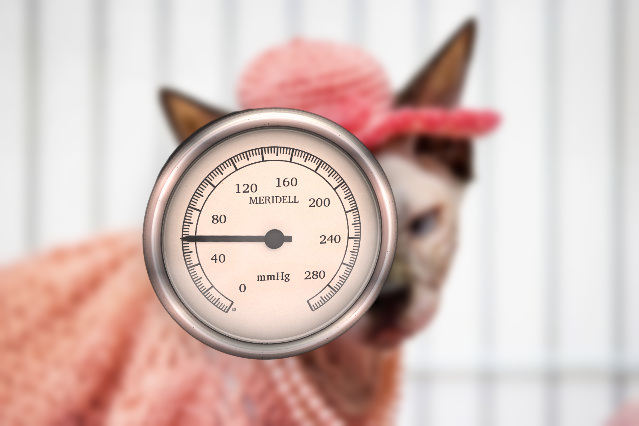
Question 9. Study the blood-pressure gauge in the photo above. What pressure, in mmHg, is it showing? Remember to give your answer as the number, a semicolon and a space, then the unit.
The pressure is 60; mmHg
